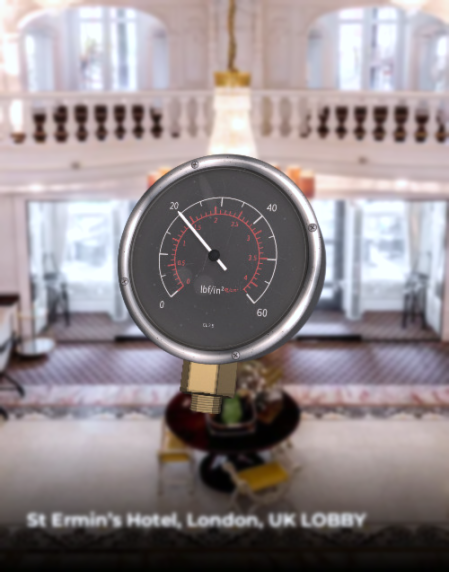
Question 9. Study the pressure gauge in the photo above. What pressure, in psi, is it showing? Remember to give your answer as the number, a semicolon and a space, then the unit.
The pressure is 20; psi
